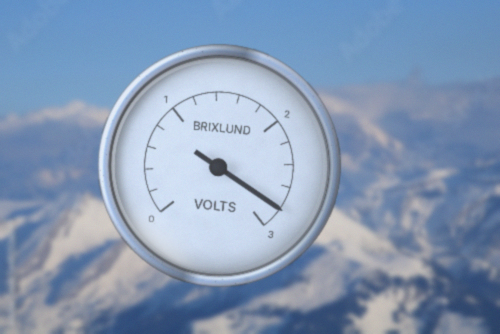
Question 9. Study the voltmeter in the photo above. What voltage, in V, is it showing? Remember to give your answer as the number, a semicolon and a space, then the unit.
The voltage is 2.8; V
